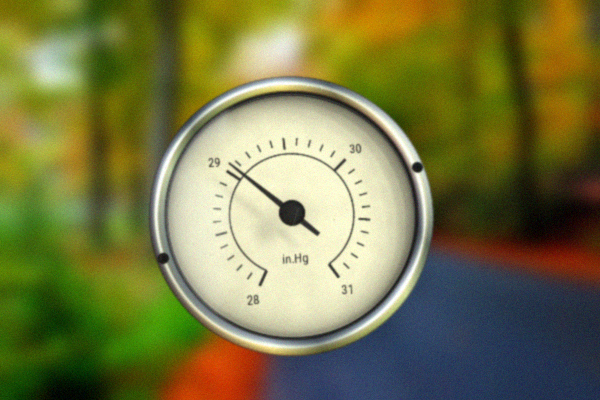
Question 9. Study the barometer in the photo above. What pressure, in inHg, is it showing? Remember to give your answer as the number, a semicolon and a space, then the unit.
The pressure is 29.05; inHg
